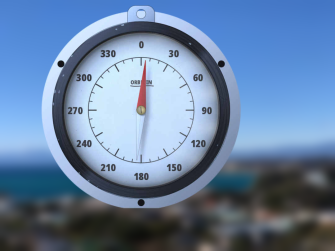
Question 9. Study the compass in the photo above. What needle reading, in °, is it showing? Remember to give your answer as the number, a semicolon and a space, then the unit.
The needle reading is 5; °
